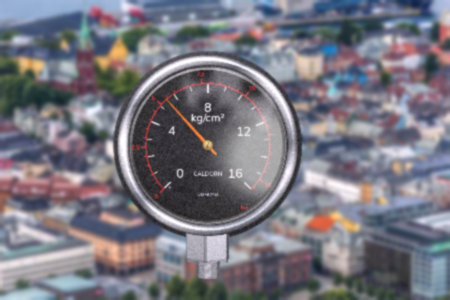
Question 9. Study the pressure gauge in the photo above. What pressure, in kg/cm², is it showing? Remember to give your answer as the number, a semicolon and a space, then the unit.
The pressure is 5.5; kg/cm²
